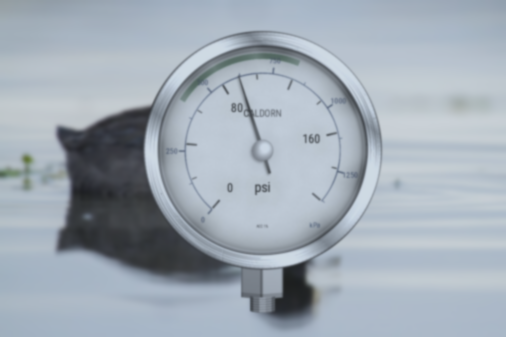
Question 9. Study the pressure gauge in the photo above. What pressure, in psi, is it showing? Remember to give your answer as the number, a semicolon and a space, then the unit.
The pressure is 90; psi
